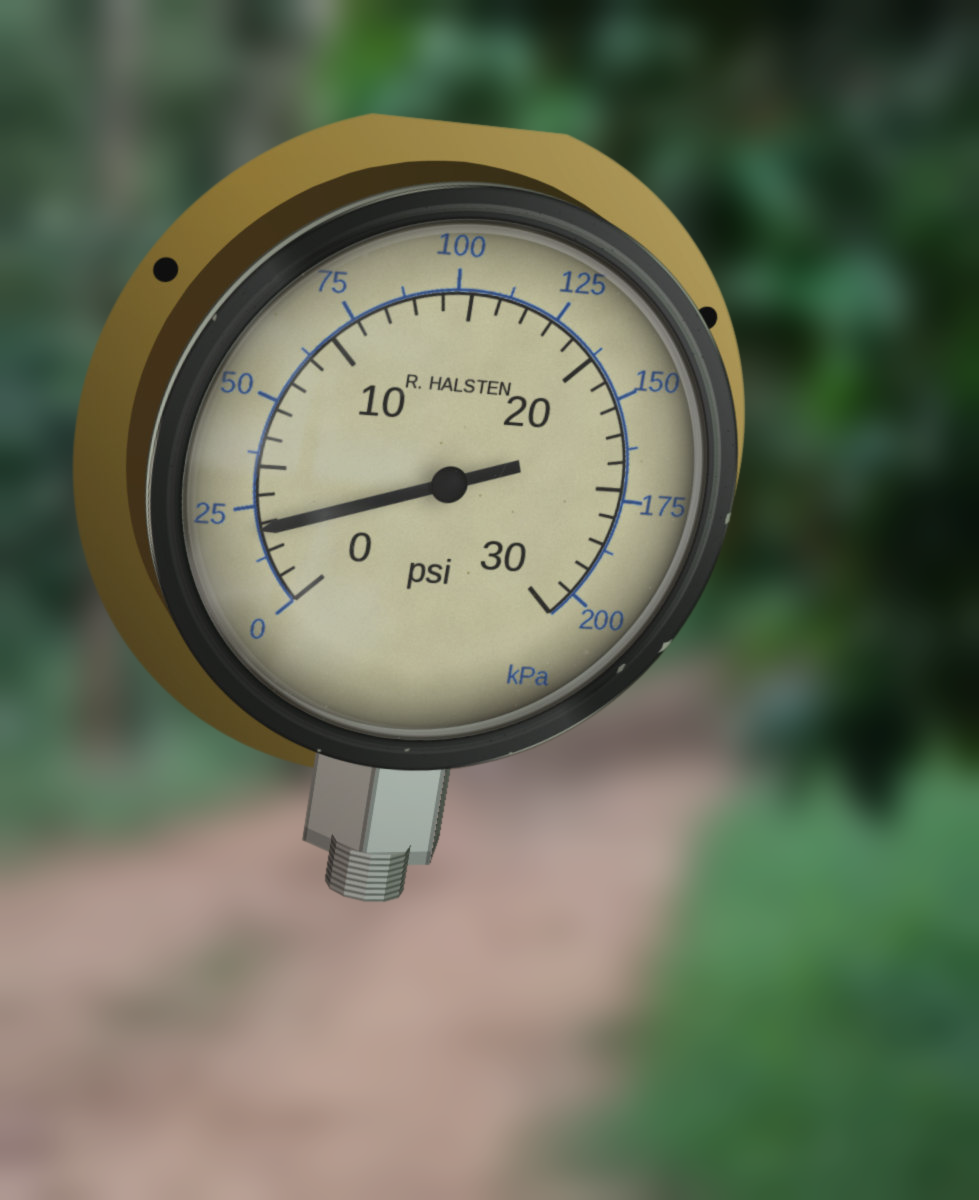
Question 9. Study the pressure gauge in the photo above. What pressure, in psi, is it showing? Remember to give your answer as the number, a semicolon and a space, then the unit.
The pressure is 3; psi
